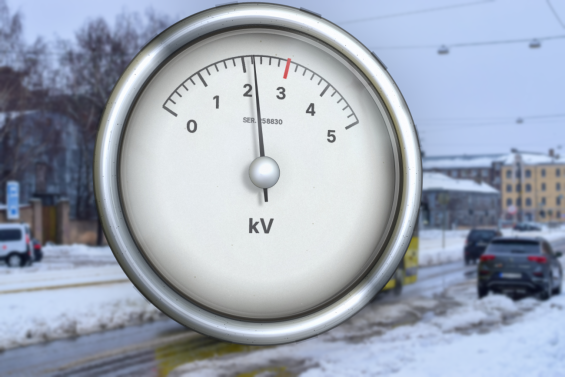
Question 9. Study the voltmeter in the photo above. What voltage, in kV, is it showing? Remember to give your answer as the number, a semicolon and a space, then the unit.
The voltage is 2.2; kV
